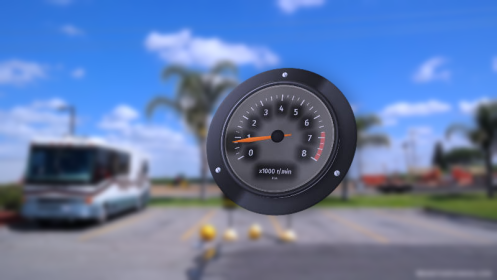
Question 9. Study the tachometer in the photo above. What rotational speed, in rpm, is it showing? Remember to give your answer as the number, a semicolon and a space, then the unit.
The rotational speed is 750; rpm
